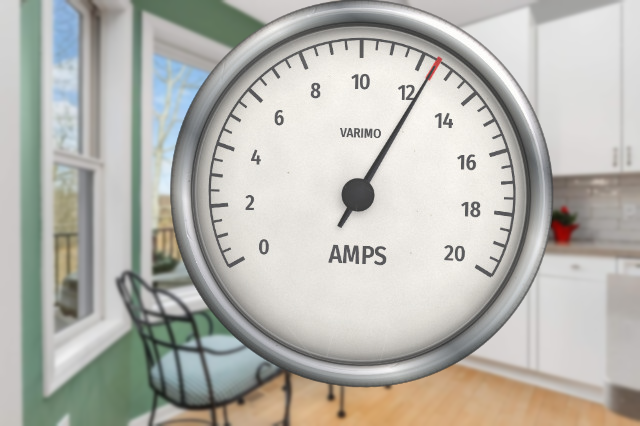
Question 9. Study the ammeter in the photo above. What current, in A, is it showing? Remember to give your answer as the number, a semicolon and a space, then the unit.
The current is 12.5; A
